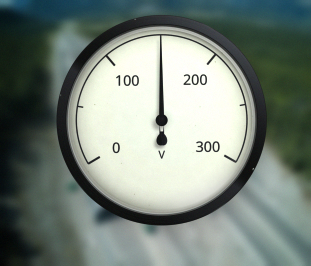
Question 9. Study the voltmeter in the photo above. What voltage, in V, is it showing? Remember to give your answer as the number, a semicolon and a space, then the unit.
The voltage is 150; V
